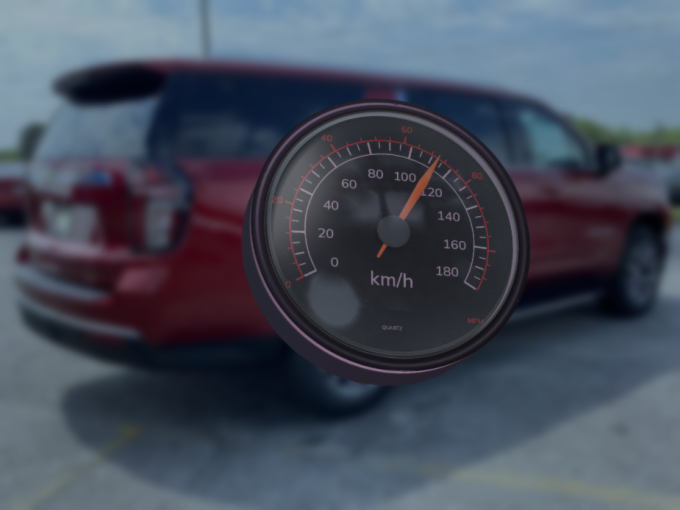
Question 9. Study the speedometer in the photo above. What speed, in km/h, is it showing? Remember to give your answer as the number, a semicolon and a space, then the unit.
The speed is 112.5; km/h
